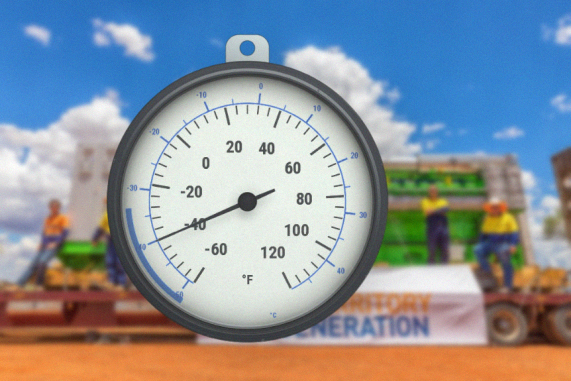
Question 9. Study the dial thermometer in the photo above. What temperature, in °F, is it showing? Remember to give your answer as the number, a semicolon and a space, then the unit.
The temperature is -40; °F
